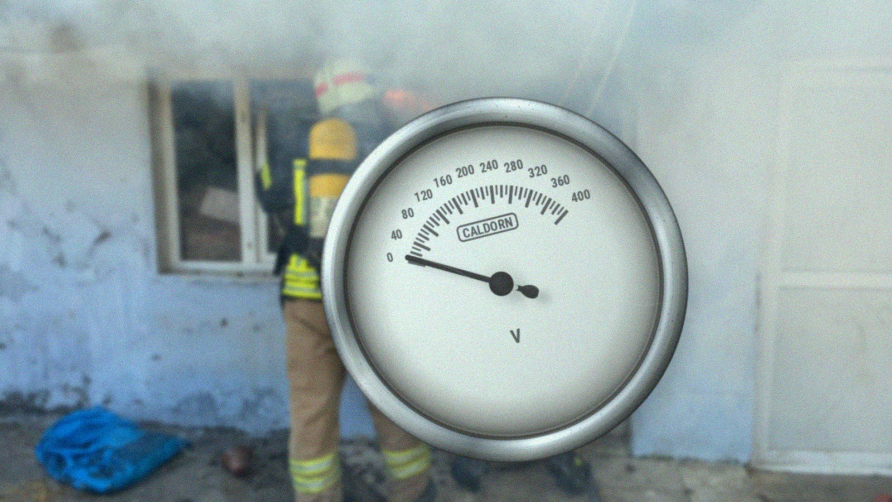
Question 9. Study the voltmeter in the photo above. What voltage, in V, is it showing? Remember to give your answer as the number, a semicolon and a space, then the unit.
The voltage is 10; V
